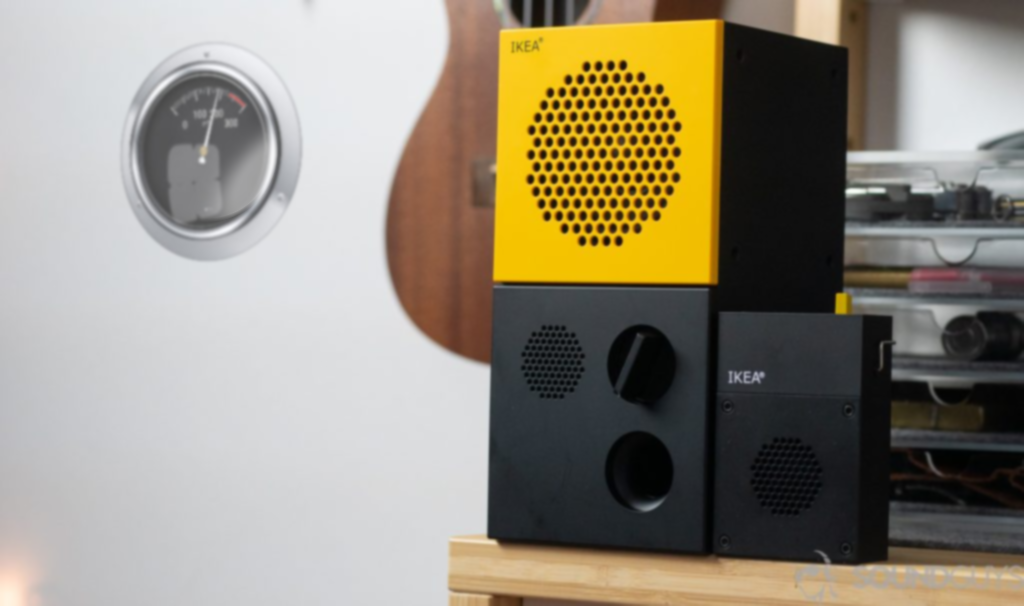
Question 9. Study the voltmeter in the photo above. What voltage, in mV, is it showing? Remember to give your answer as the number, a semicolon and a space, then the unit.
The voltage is 200; mV
